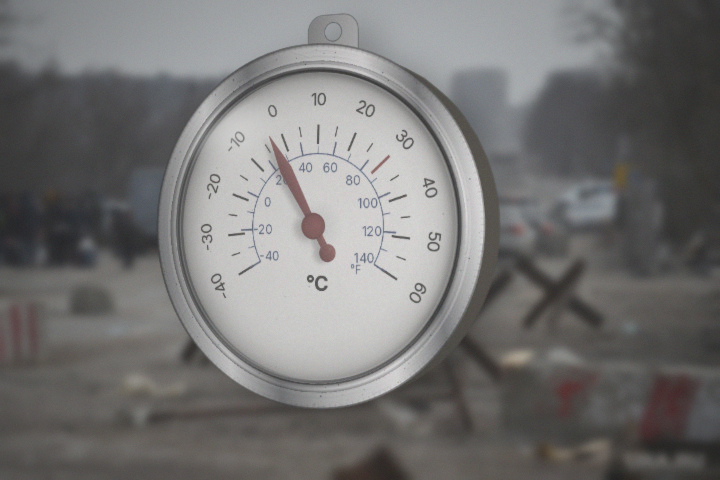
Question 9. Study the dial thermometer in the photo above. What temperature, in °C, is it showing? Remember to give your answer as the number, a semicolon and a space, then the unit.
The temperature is -2.5; °C
